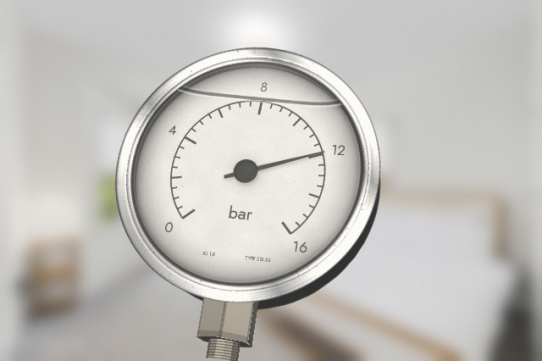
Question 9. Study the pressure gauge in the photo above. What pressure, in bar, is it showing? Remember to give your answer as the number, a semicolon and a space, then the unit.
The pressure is 12; bar
